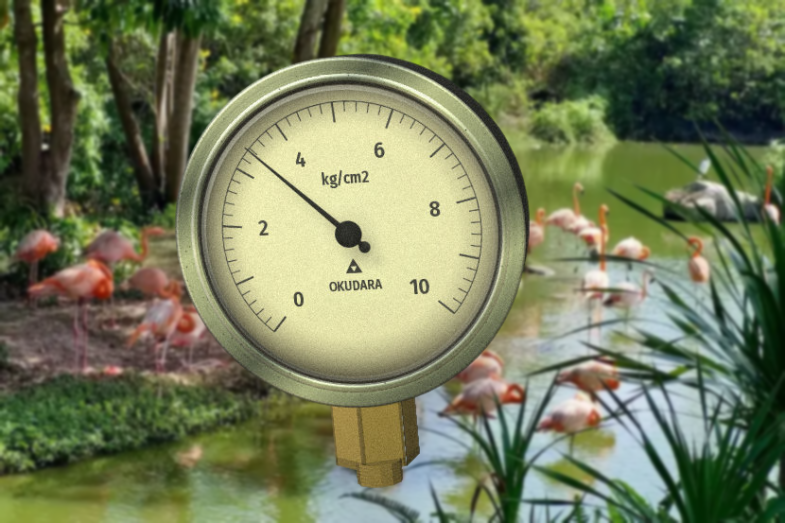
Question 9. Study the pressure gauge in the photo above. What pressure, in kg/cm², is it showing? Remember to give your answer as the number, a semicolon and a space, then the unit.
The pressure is 3.4; kg/cm²
